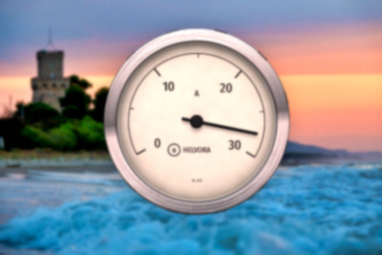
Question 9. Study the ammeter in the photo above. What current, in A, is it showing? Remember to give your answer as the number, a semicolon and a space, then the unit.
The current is 27.5; A
